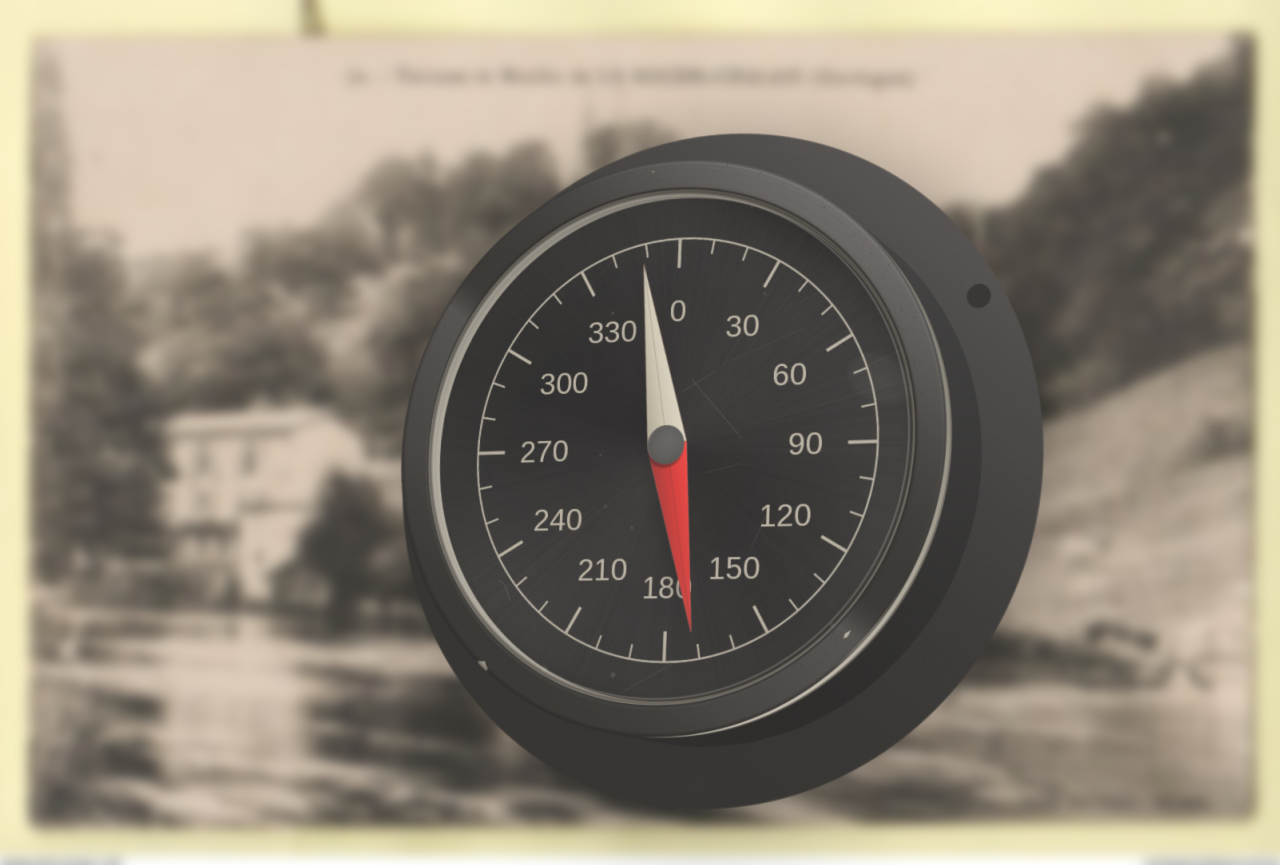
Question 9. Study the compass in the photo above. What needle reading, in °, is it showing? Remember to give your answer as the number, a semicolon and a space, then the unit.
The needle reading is 170; °
